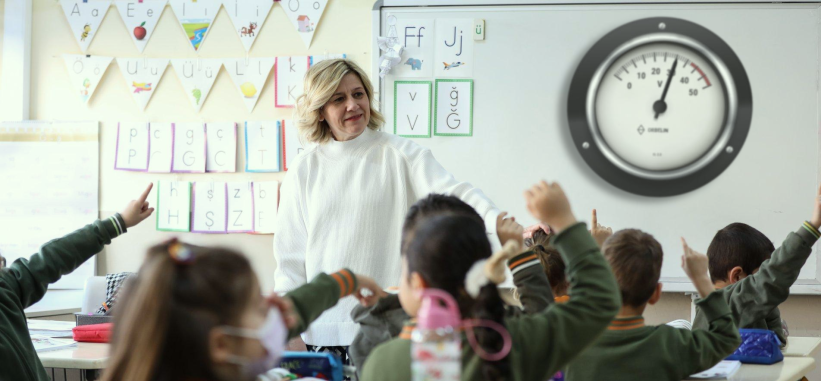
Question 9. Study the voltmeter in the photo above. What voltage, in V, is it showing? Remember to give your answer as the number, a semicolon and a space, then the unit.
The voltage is 30; V
